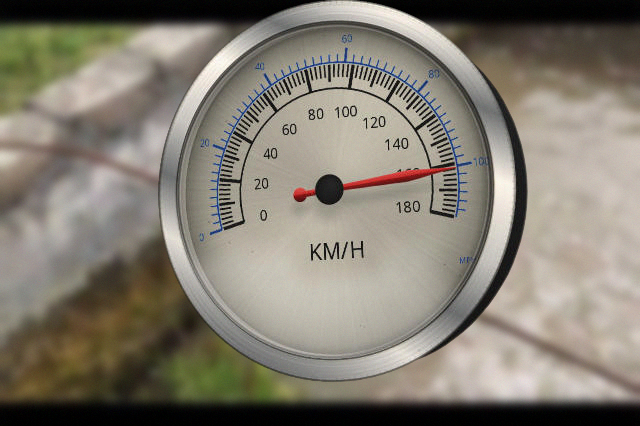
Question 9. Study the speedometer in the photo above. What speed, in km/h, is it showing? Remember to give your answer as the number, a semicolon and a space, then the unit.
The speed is 162; km/h
